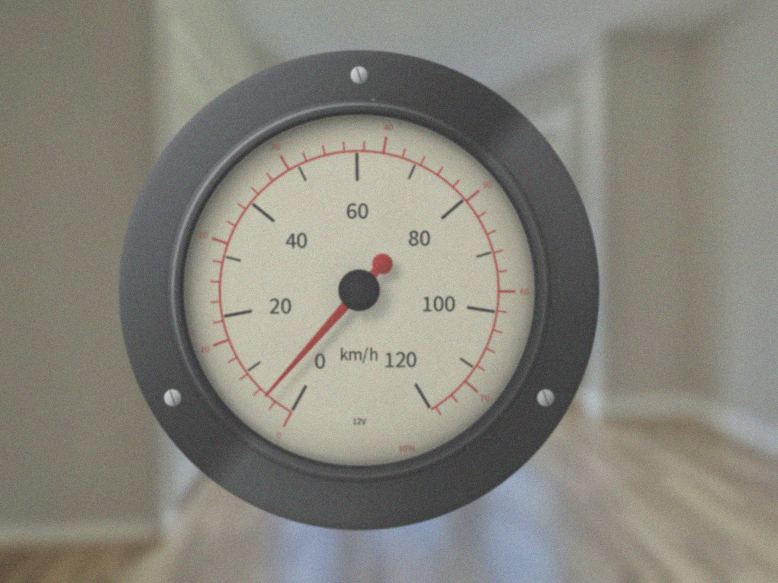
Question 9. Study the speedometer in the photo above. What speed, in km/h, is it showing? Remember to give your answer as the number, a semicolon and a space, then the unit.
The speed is 5; km/h
